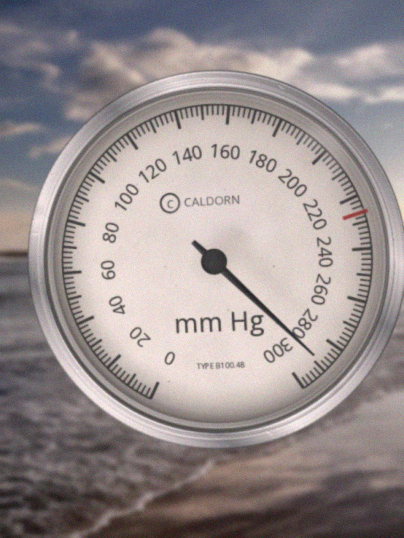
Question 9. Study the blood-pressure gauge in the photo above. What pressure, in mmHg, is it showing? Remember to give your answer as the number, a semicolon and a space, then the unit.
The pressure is 288; mmHg
